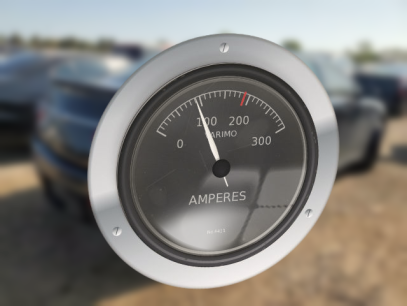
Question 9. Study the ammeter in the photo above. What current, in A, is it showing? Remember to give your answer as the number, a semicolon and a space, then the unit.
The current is 90; A
